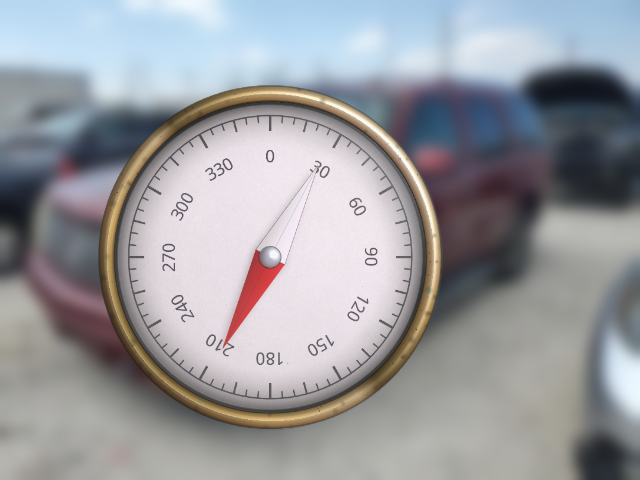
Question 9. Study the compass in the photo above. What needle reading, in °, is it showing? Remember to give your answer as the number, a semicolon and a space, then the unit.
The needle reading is 207.5; °
